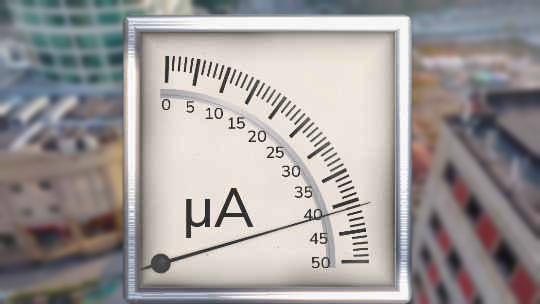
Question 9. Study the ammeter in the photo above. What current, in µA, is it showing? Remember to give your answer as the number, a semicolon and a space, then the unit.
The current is 41; µA
